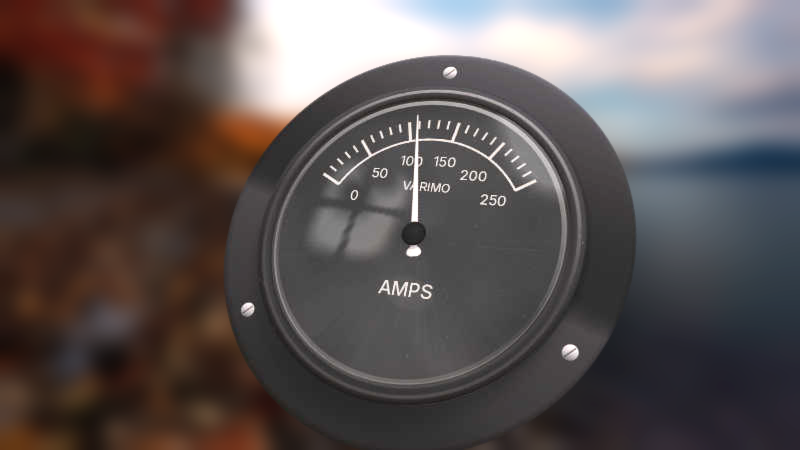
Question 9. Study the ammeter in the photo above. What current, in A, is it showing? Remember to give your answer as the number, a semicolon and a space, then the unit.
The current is 110; A
